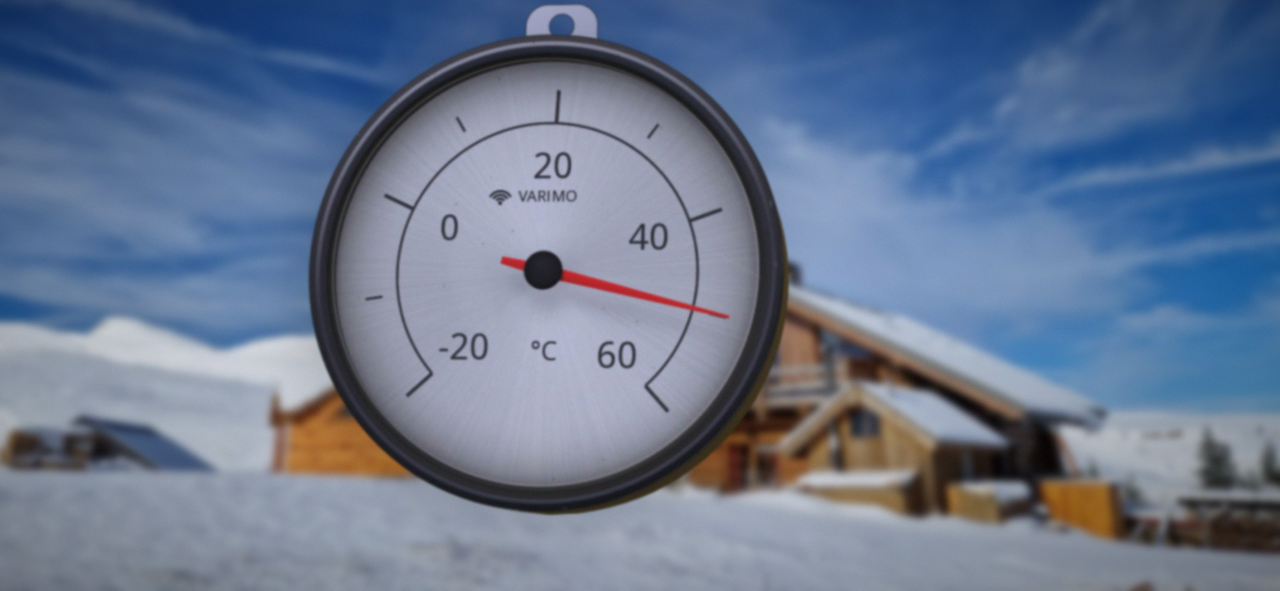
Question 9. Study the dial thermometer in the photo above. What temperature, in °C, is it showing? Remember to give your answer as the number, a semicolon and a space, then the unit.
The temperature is 50; °C
